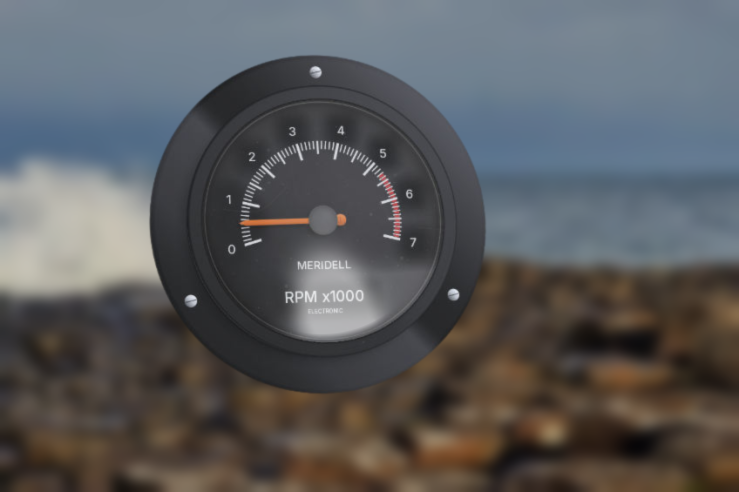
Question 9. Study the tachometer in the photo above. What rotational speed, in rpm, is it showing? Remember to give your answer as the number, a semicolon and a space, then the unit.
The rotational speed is 500; rpm
